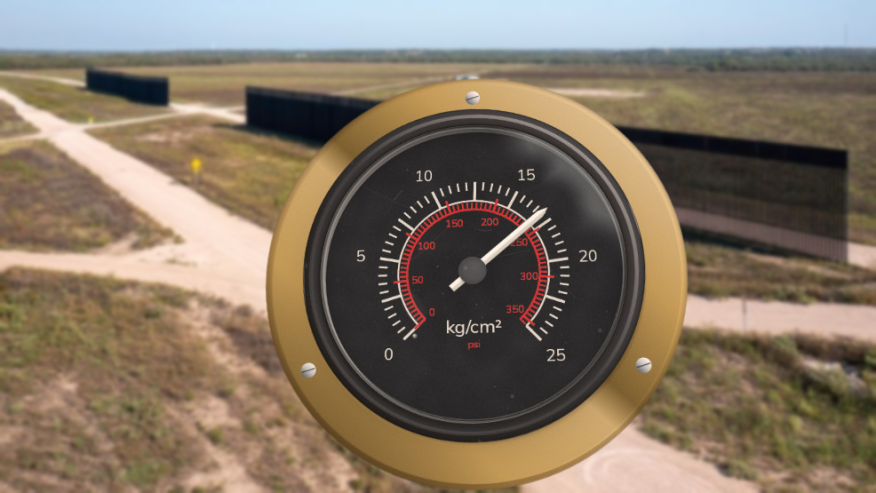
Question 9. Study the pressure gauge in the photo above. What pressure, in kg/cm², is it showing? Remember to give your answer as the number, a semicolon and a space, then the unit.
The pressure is 17; kg/cm²
